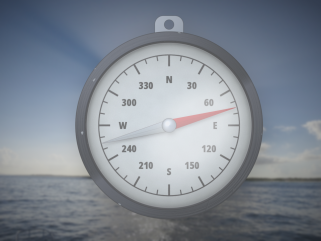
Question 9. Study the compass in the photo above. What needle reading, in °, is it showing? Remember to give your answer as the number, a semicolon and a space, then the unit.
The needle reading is 75; °
